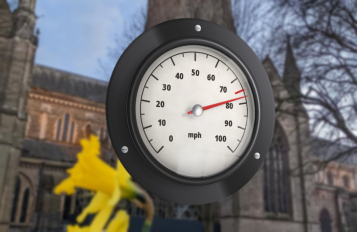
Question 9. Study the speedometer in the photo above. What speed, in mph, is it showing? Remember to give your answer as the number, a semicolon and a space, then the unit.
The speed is 77.5; mph
